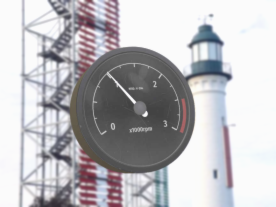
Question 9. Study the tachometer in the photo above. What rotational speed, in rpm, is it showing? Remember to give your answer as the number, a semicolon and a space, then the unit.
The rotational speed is 1000; rpm
